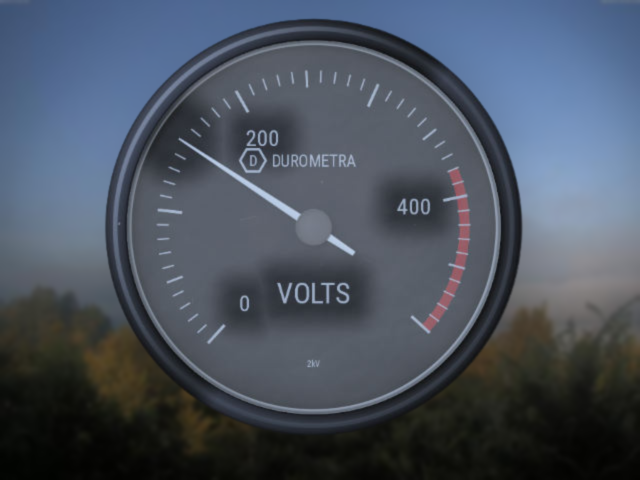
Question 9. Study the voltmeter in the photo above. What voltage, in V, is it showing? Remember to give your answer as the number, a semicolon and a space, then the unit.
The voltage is 150; V
